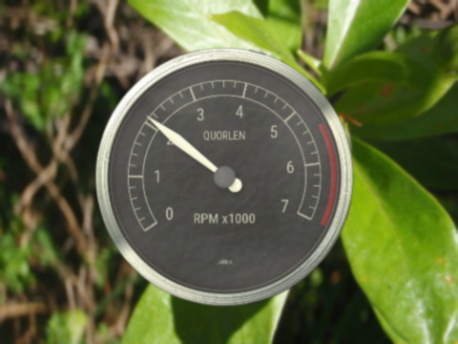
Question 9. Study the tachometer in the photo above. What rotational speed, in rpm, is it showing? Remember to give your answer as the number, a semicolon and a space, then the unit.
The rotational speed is 2100; rpm
